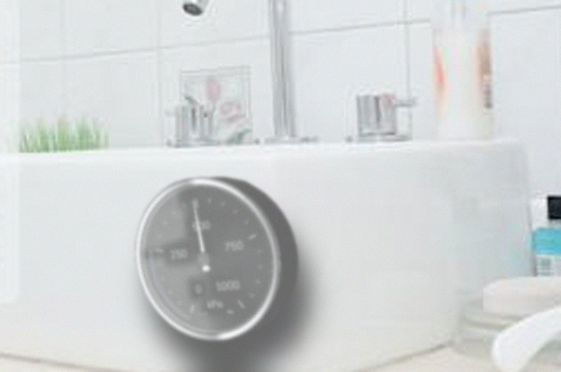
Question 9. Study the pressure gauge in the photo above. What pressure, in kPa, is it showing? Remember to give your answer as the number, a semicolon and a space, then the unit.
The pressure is 500; kPa
